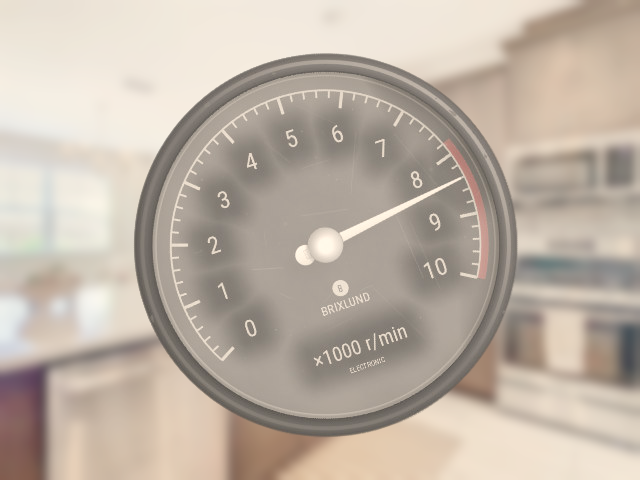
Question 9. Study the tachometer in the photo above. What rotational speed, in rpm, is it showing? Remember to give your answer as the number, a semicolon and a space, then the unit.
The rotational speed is 8400; rpm
